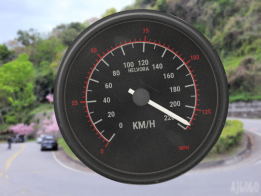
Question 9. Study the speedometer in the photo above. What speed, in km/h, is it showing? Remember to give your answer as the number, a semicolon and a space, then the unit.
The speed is 215; km/h
